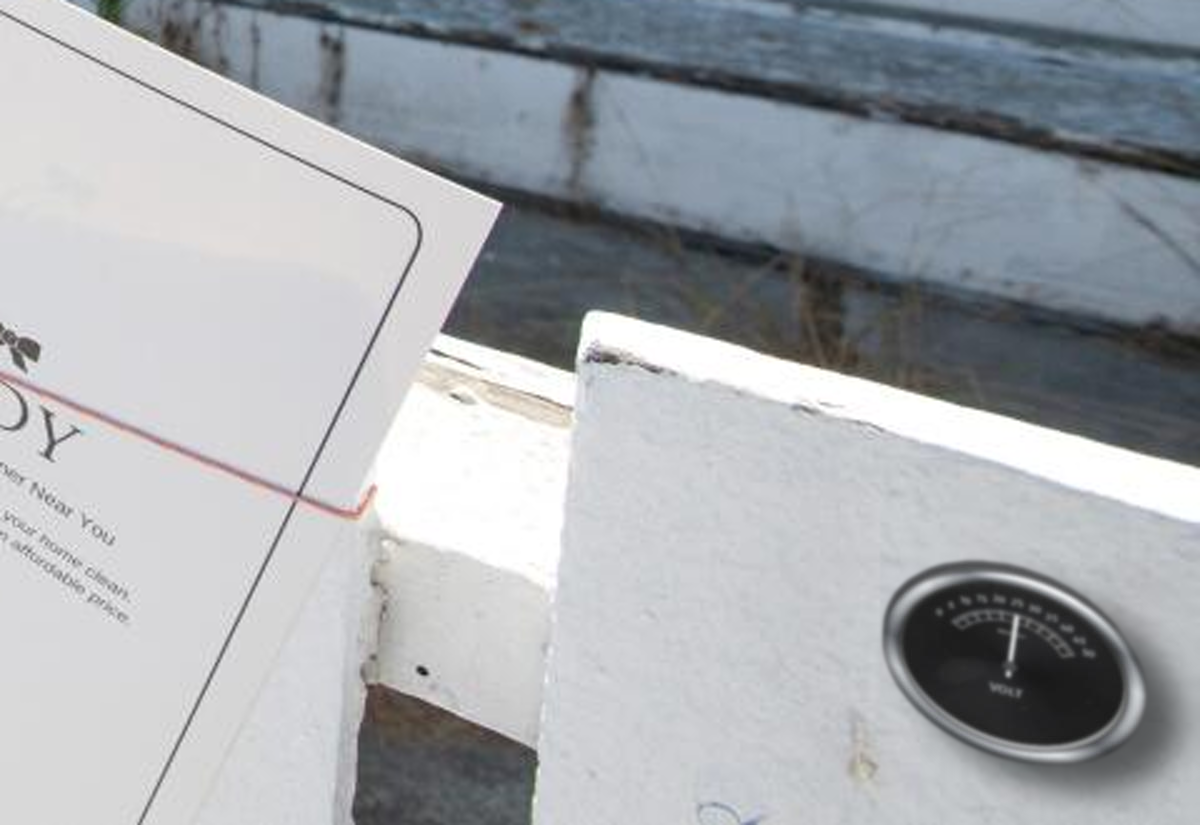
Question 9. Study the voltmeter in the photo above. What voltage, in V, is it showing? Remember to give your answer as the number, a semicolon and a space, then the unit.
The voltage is 25; V
